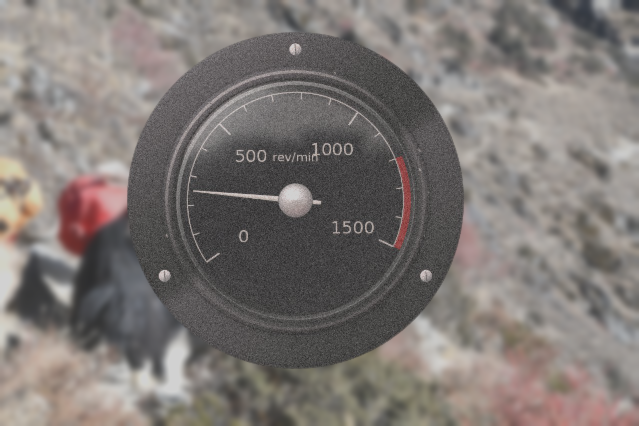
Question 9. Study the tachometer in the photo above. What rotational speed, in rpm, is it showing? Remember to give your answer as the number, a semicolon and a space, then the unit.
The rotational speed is 250; rpm
